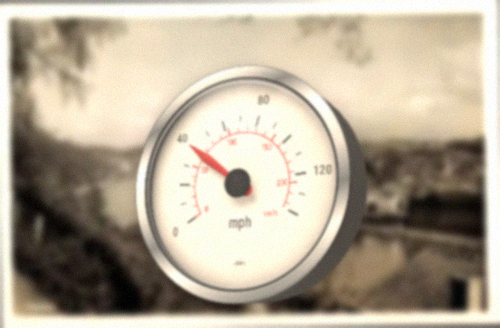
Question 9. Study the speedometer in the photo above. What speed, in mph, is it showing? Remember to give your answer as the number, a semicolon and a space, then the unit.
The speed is 40; mph
